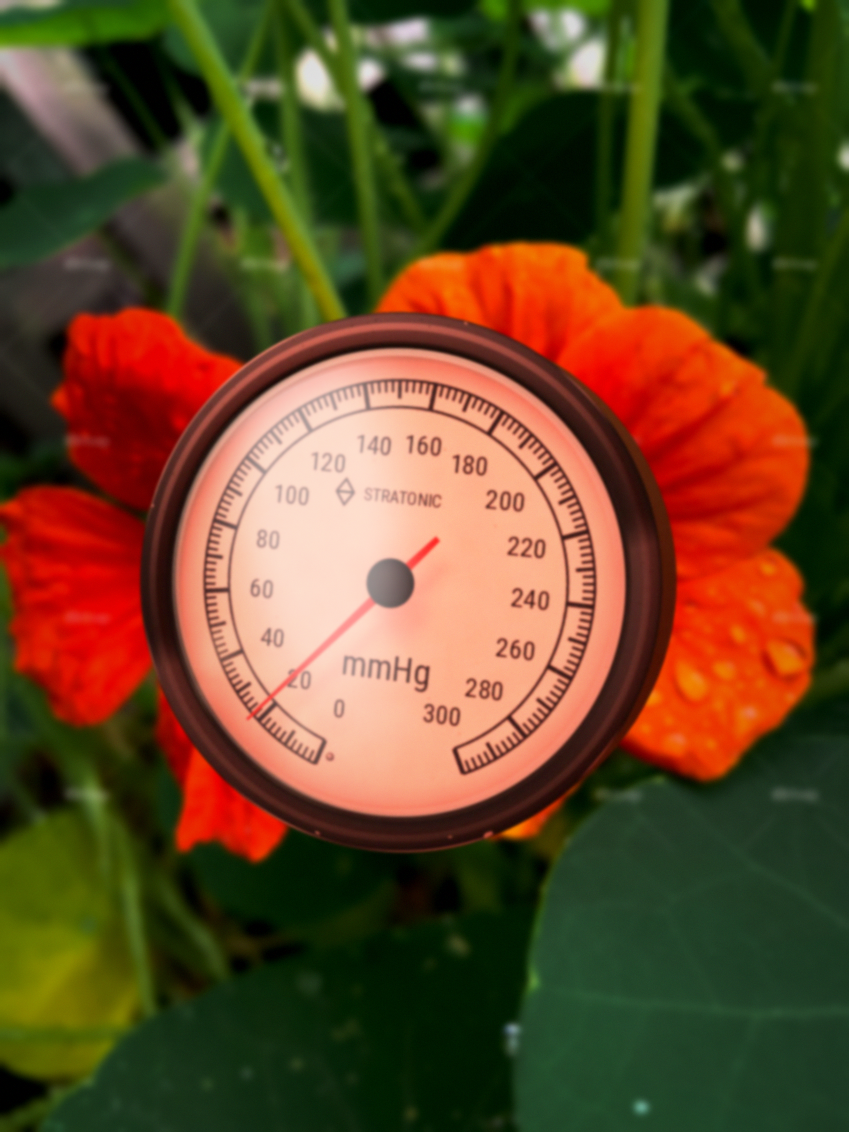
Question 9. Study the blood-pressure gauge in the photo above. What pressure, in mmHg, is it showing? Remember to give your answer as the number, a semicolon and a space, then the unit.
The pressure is 22; mmHg
